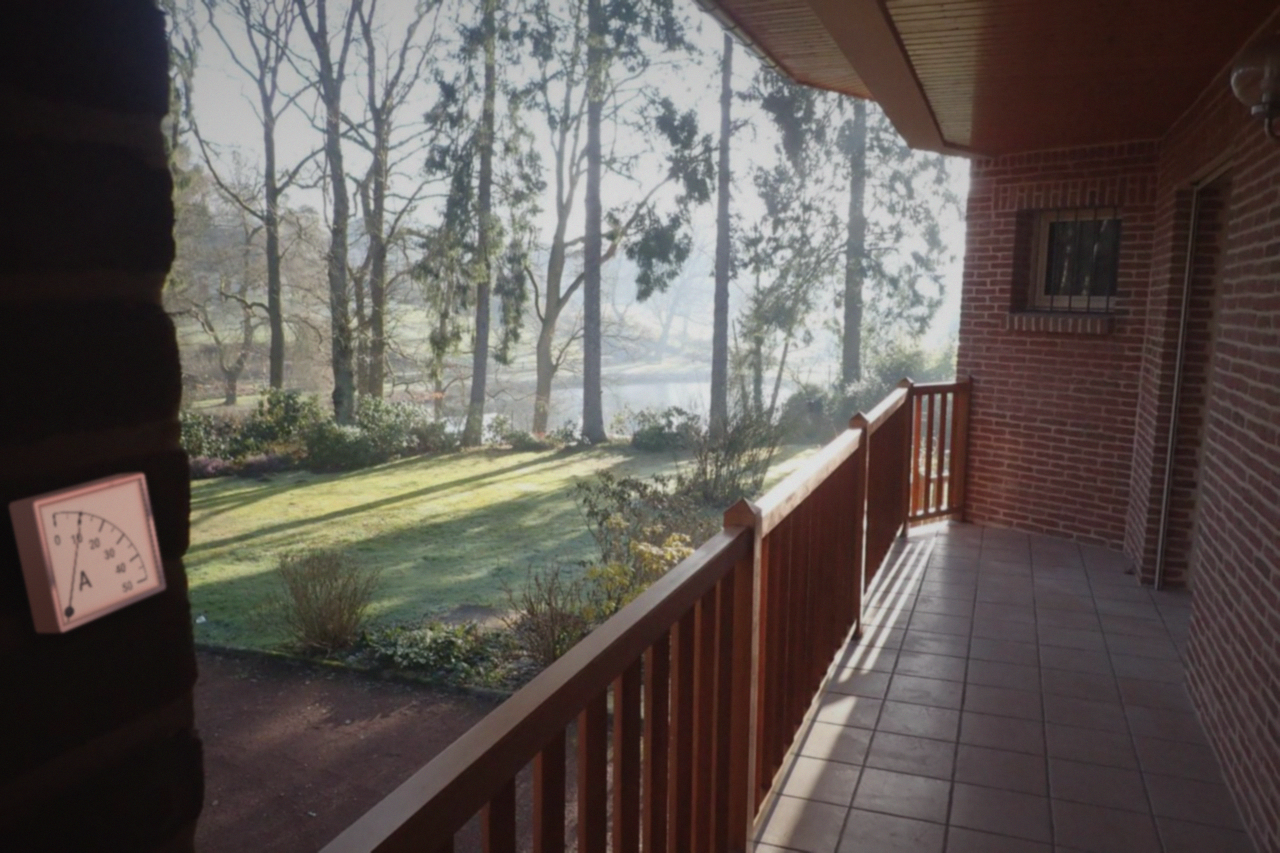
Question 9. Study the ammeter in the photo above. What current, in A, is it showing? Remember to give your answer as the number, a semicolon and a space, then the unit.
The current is 10; A
